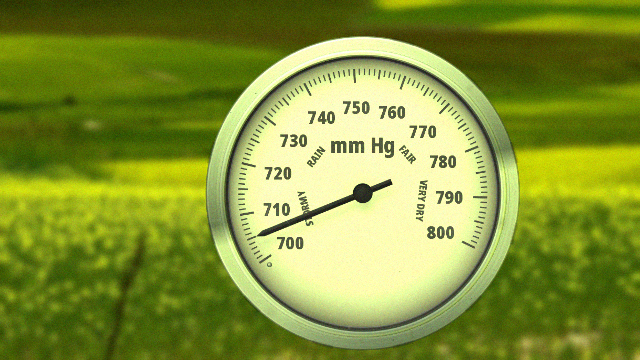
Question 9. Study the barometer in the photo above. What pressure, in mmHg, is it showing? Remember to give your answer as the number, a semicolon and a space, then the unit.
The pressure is 705; mmHg
